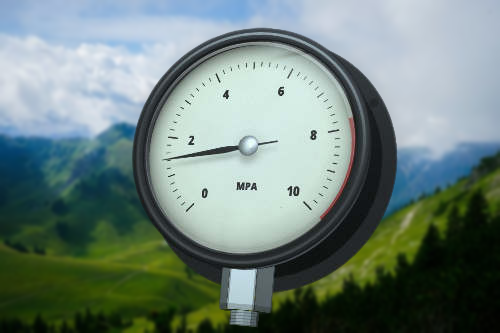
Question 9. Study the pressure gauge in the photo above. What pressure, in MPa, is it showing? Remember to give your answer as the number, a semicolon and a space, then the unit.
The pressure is 1.4; MPa
